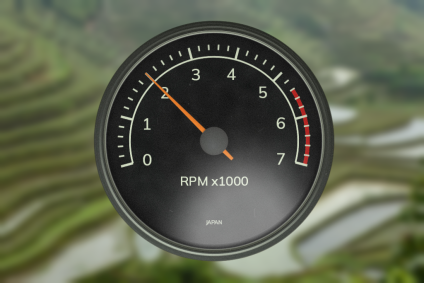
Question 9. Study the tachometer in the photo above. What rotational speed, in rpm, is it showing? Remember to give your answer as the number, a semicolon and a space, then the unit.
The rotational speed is 2000; rpm
